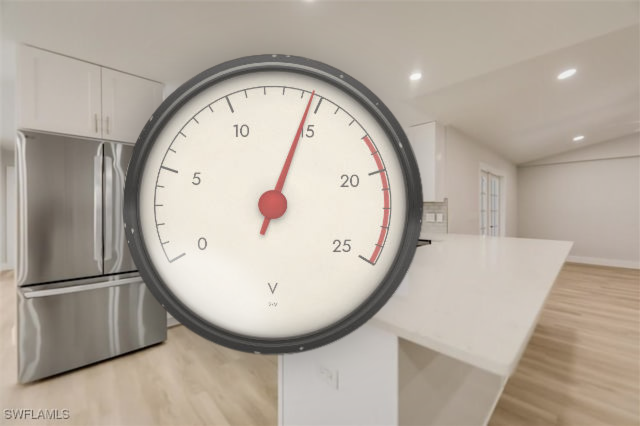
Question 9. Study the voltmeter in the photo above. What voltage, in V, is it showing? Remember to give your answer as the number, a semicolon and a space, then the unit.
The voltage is 14.5; V
